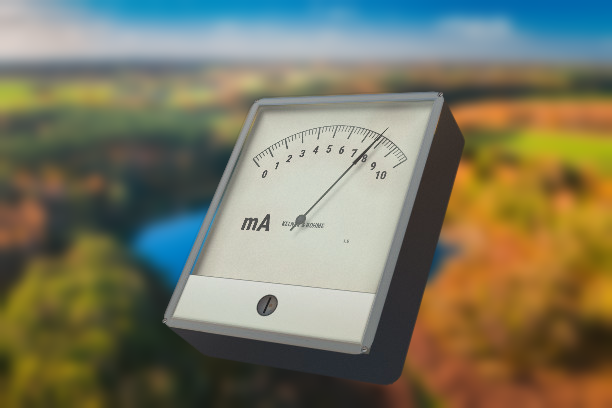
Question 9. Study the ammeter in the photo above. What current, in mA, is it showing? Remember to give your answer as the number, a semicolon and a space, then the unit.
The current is 8; mA
